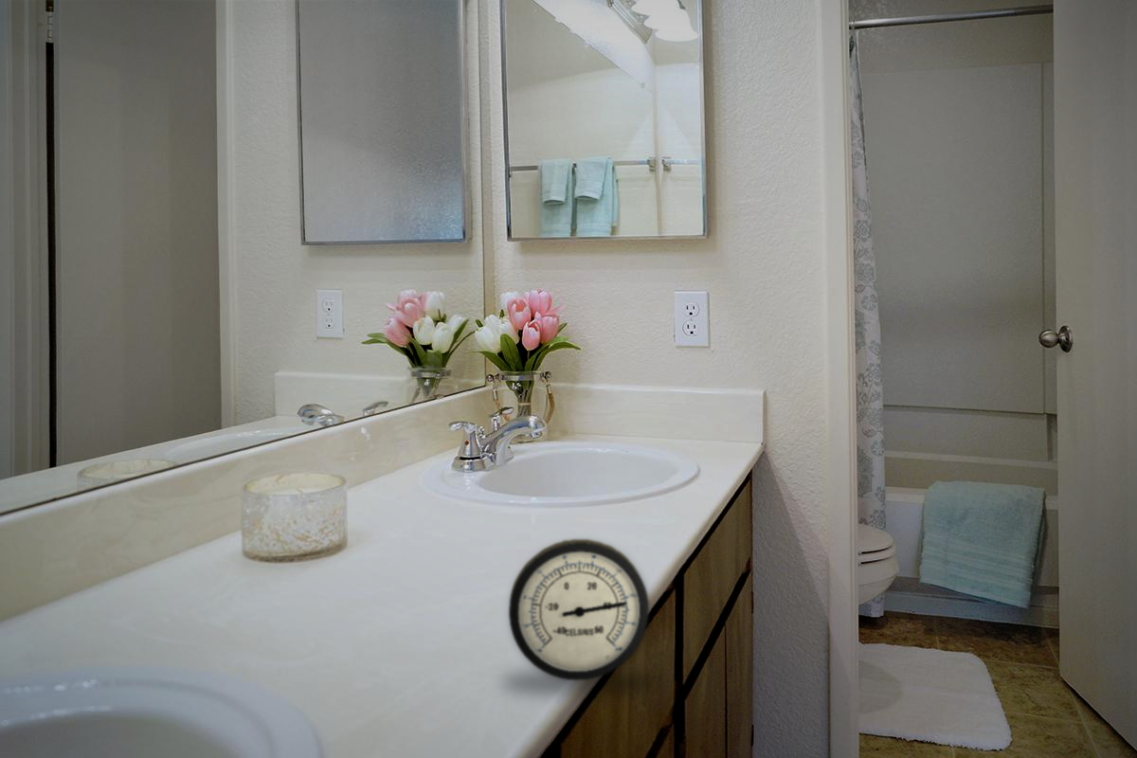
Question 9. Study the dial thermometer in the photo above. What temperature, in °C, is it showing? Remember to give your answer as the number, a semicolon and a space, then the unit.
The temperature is 40; °C
